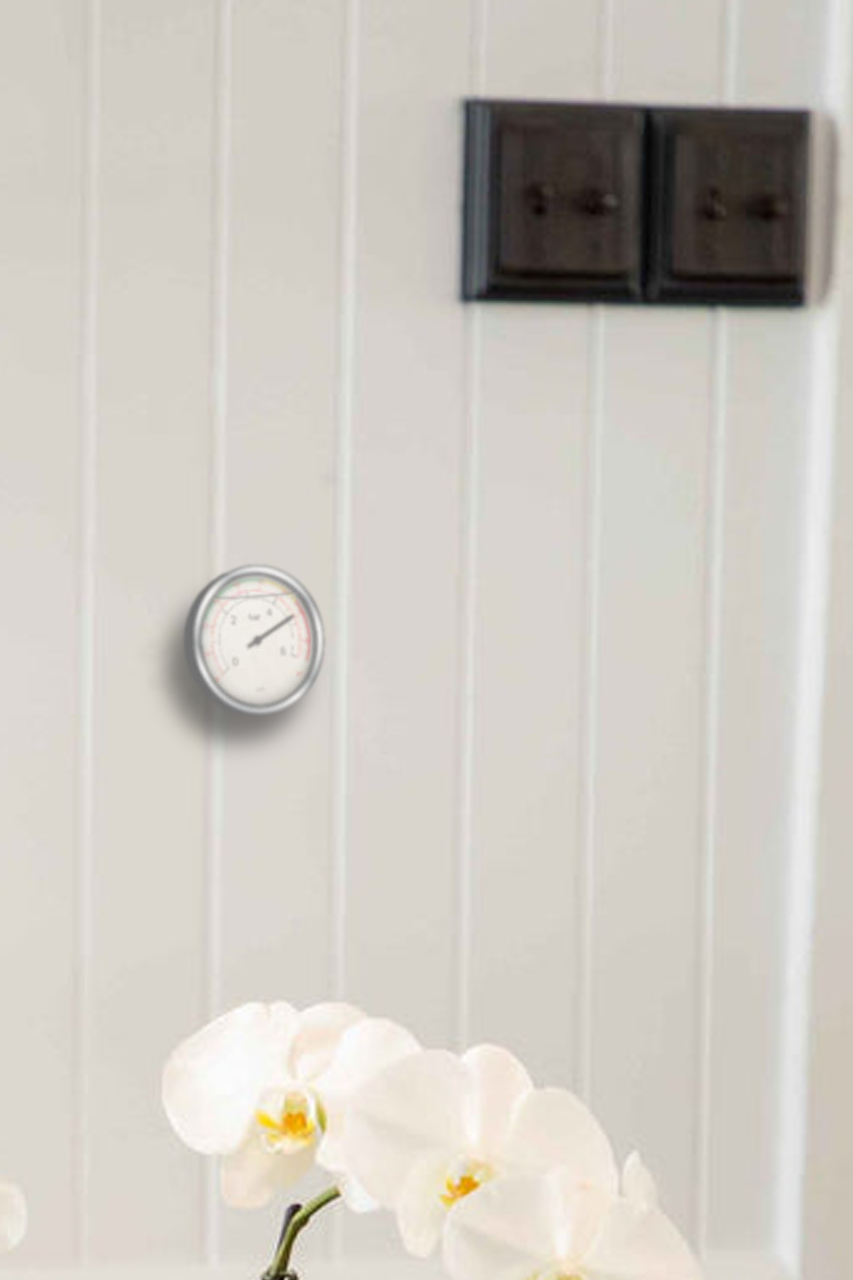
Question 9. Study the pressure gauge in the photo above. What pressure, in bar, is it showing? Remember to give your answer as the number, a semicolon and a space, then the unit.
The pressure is 4.75; bar
